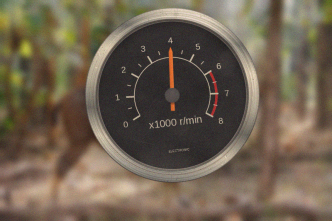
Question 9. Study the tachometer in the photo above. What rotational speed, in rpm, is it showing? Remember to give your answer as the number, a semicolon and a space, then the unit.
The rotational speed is 4000; rpm
